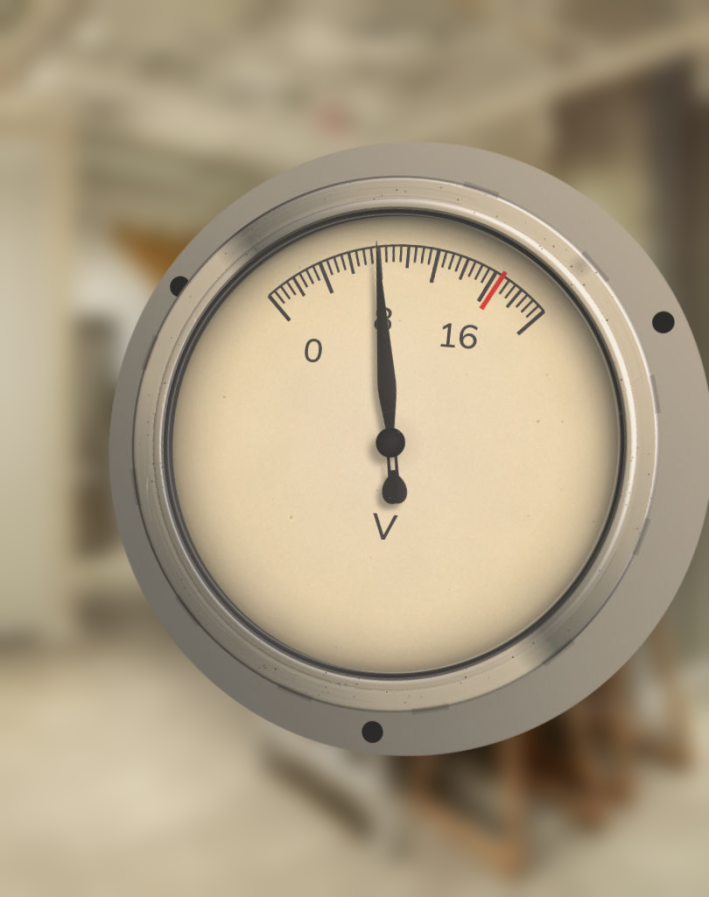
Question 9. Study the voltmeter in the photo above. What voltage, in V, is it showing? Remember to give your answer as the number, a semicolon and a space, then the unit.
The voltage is 8; V
